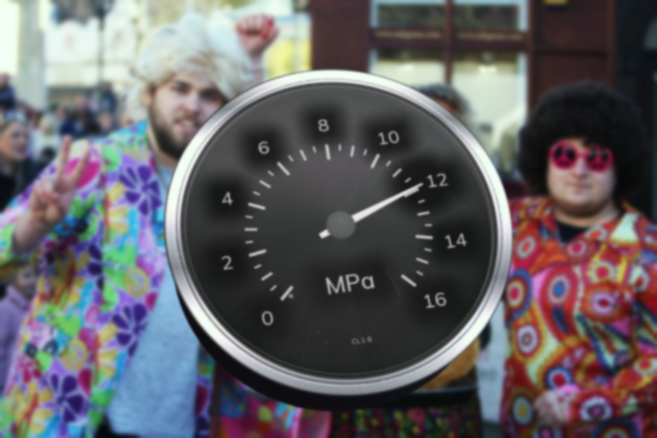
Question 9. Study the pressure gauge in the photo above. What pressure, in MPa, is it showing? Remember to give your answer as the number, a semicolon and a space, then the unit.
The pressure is 12; MPa
